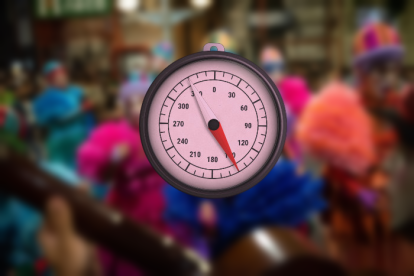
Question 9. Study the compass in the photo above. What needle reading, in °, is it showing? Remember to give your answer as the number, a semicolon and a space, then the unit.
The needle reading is 150; °
